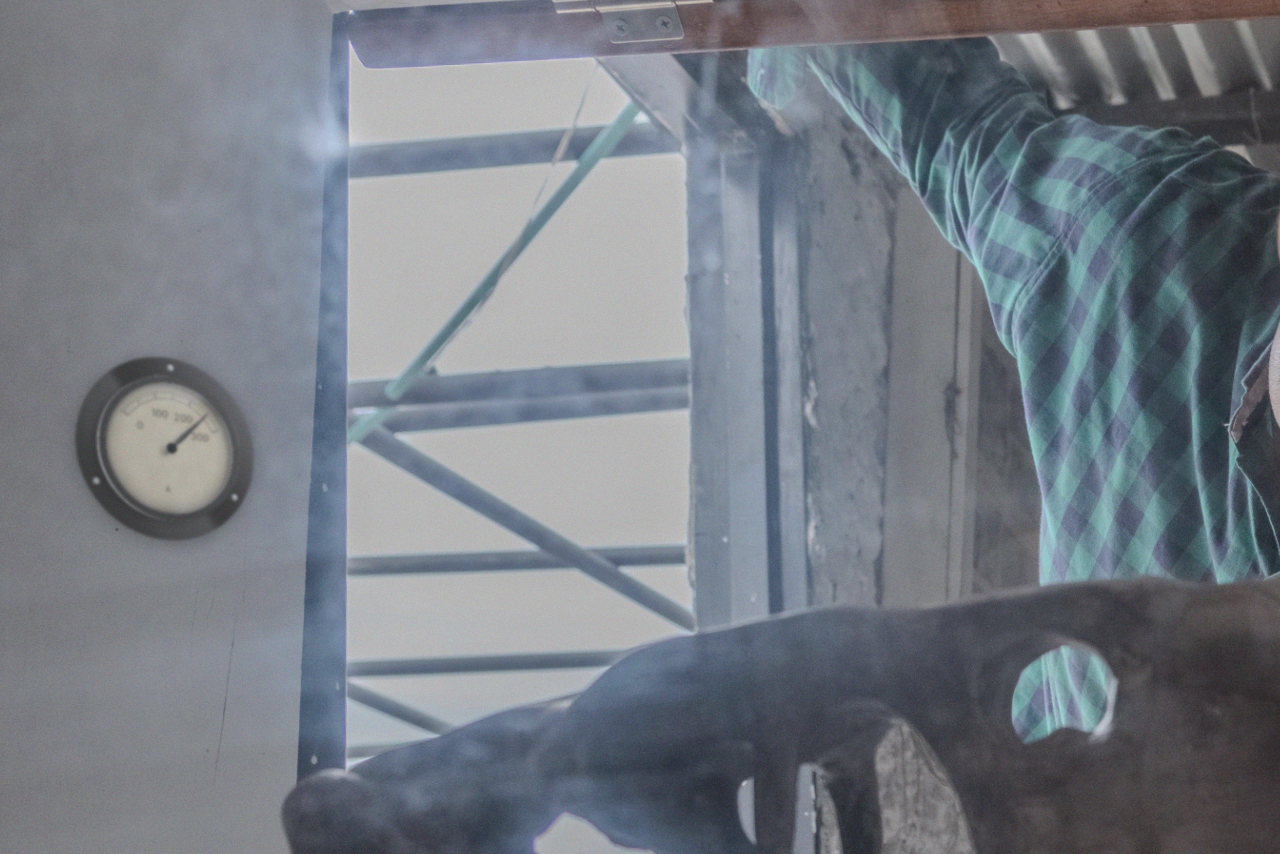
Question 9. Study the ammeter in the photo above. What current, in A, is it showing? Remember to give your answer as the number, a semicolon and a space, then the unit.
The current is 250; A
